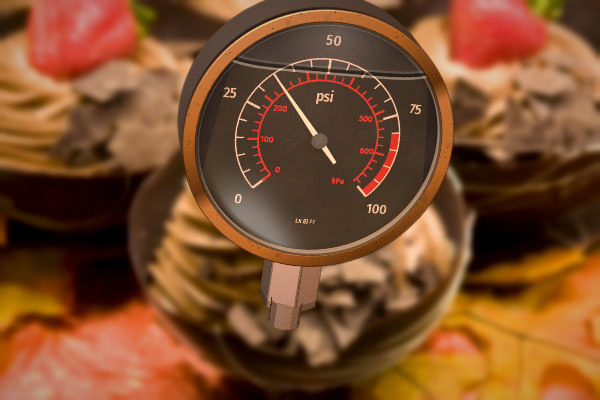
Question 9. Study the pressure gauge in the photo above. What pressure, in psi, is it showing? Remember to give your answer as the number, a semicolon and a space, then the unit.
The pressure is 35; psi
